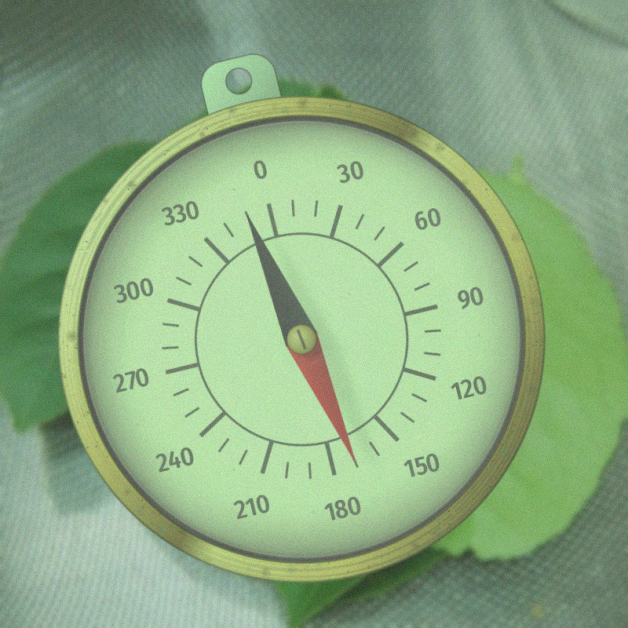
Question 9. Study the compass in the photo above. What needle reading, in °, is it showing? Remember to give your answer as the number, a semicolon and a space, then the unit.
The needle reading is 170; °
